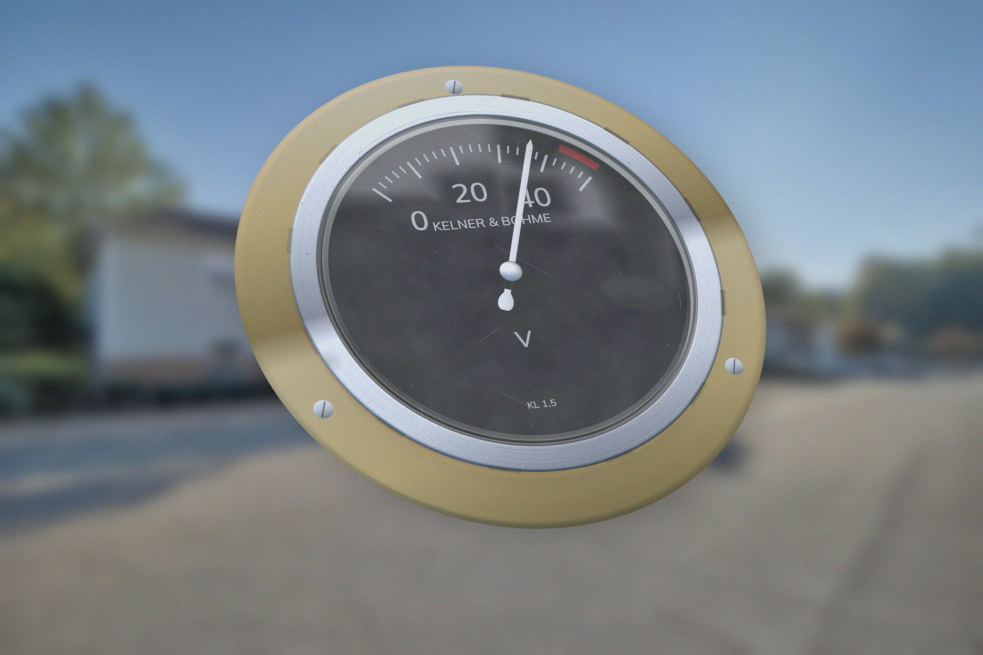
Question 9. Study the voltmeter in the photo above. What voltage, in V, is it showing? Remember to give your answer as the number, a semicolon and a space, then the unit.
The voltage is 36; V
